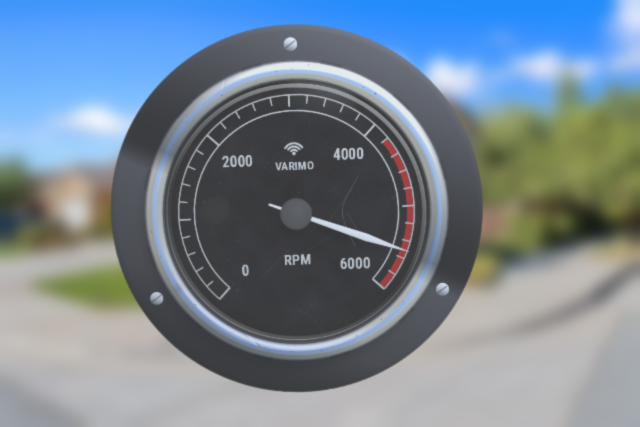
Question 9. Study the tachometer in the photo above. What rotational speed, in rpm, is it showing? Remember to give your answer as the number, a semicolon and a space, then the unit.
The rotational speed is 5500; rpm
